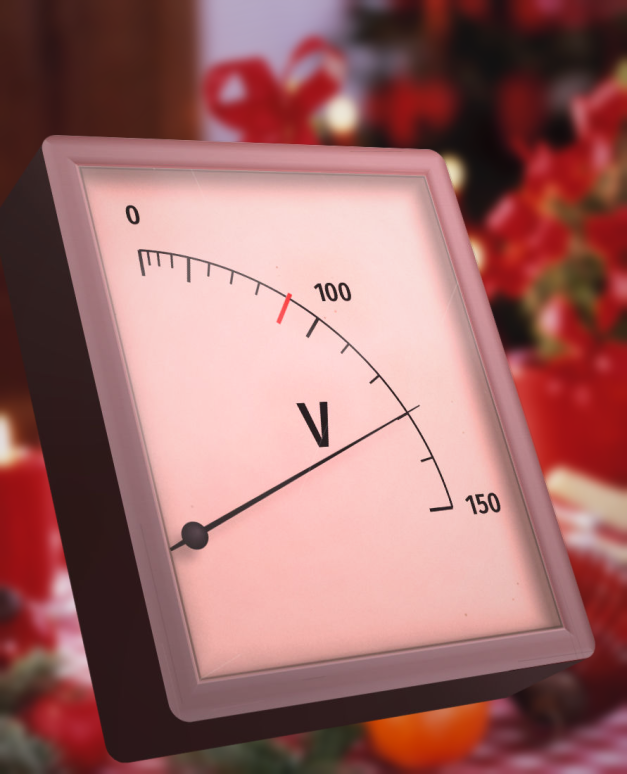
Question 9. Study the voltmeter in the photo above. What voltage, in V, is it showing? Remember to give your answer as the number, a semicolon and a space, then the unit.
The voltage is 130; V
